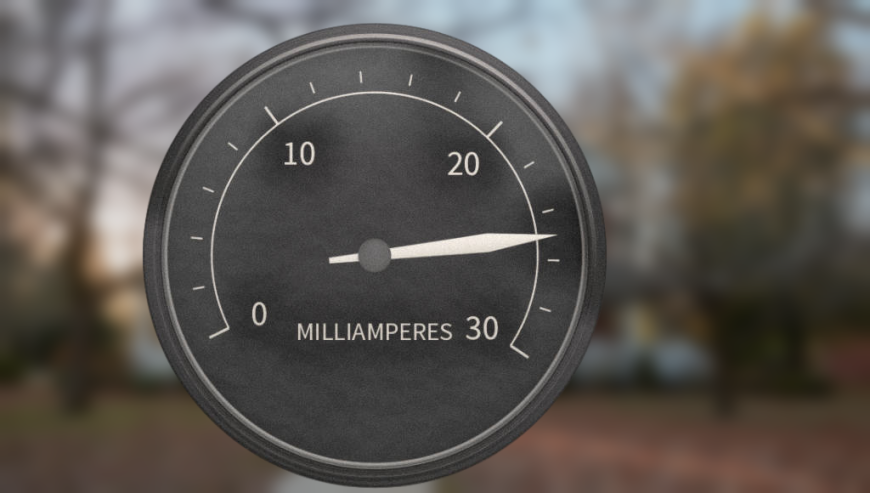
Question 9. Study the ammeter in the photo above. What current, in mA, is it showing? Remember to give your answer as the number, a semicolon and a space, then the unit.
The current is 25; mA
